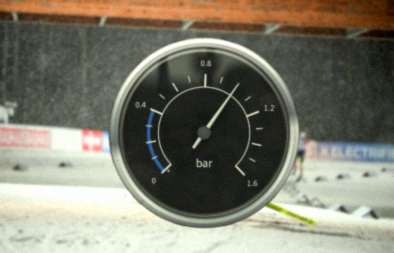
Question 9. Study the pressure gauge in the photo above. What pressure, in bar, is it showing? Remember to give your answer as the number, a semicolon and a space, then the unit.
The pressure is 1; bar
